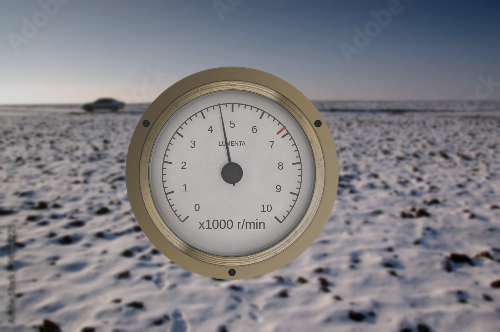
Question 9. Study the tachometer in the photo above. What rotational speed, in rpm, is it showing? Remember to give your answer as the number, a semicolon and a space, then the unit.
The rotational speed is 4600; rpm
